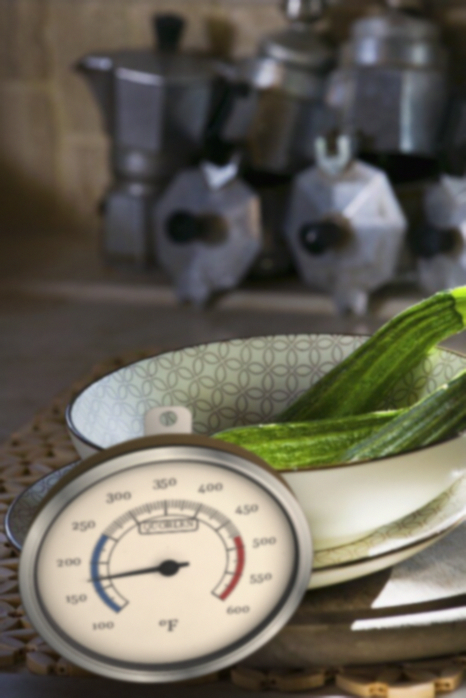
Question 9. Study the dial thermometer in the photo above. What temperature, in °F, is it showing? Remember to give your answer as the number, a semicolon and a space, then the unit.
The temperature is 175; °F
